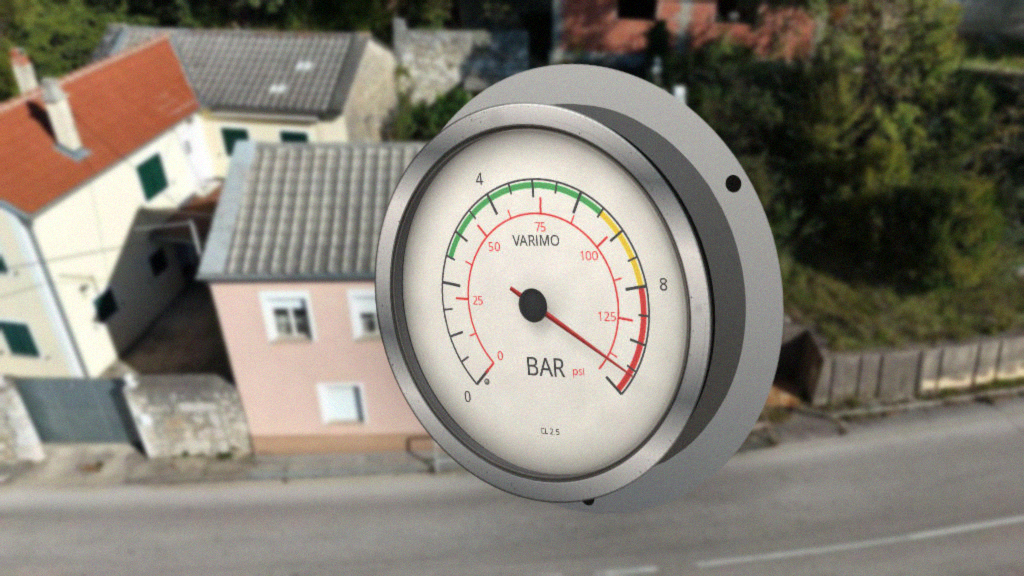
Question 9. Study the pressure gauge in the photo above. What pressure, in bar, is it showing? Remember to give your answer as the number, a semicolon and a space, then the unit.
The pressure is 9.5; bar
